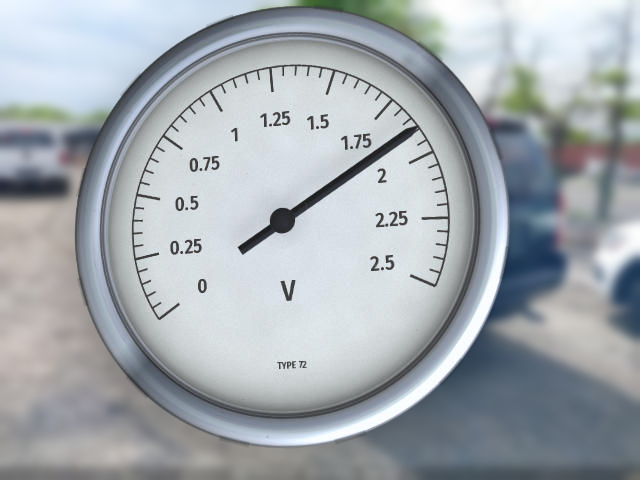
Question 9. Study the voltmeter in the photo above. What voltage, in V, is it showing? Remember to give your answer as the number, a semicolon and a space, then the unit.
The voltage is 1.9; V
